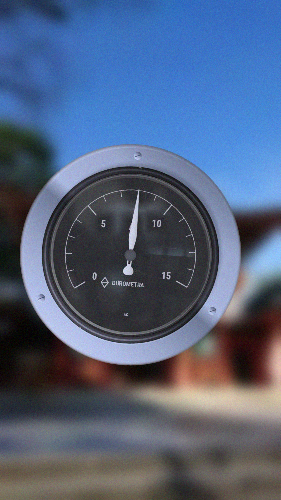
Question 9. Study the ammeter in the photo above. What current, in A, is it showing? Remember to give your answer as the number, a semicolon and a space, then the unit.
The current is 8; A
